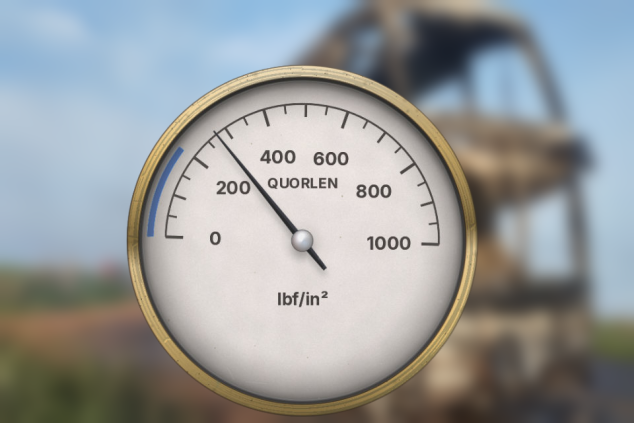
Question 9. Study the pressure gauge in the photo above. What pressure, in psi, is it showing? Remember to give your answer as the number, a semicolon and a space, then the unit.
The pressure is 275; psi
